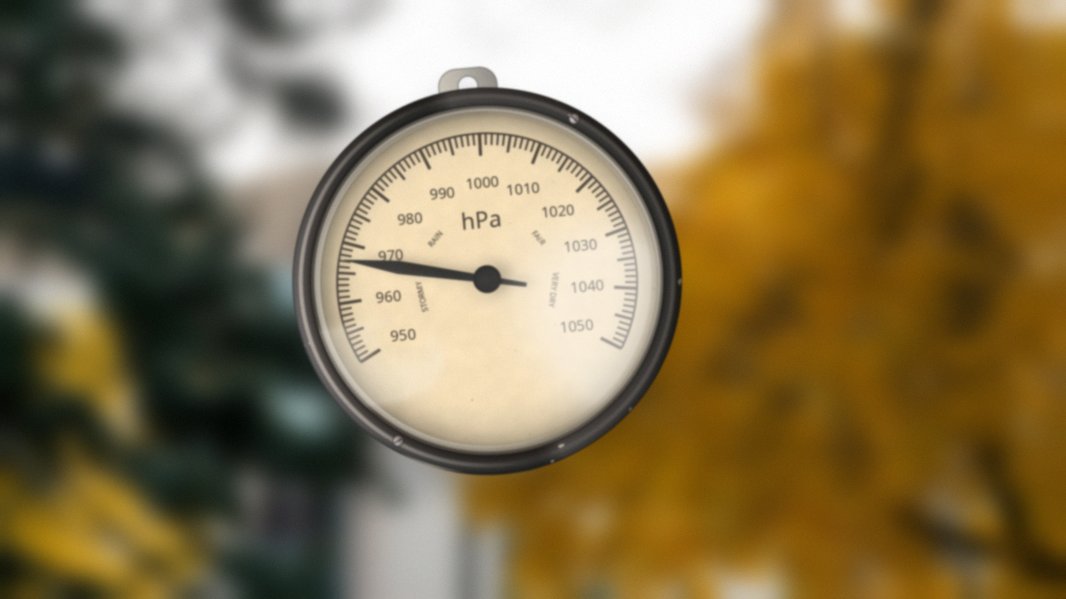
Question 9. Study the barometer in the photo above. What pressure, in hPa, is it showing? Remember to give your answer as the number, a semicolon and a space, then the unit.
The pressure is 967; hPa
